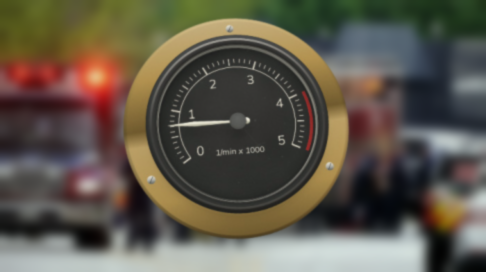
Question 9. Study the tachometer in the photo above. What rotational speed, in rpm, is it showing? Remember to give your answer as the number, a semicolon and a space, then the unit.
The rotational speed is 700; rpm
